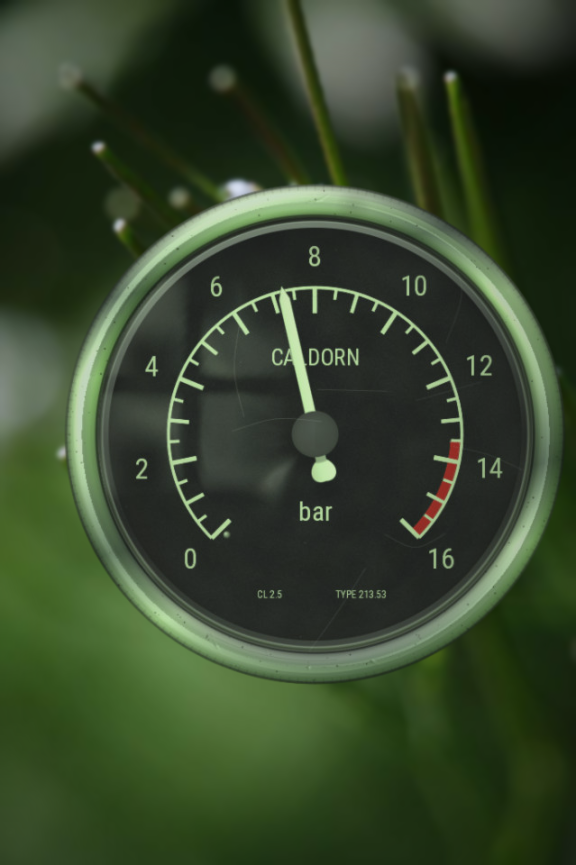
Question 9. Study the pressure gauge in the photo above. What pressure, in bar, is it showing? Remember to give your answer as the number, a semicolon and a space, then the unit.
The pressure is 7.25; bar
